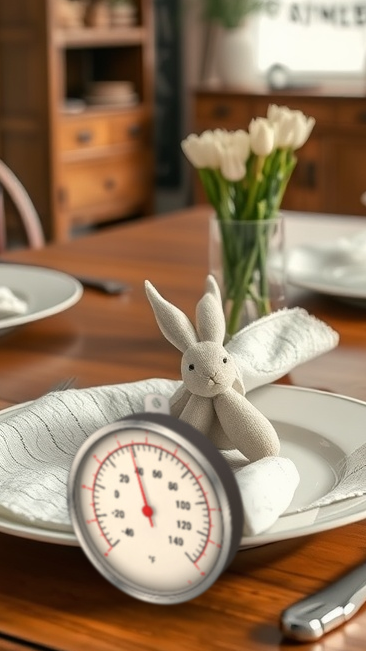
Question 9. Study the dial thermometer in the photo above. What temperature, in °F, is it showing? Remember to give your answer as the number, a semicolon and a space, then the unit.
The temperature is 40; °F
